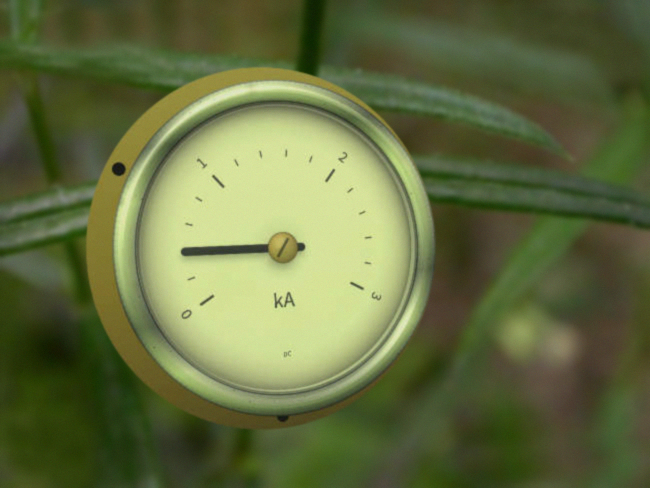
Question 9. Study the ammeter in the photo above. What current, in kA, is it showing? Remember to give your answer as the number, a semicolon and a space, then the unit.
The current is 0.4; kA
